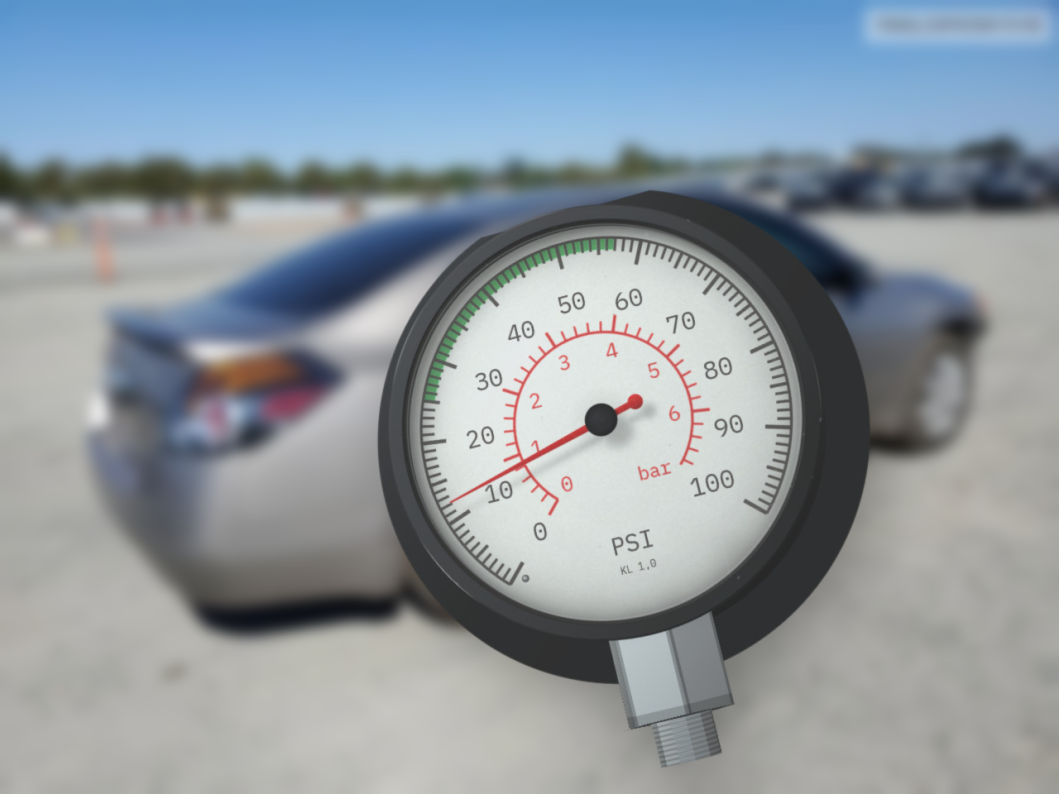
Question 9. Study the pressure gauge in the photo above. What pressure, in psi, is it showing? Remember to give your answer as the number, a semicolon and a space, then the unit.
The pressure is 12; psi
